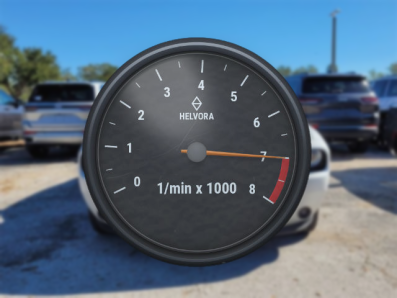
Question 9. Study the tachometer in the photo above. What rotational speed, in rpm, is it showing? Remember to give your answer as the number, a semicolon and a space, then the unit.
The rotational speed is 7000; rpm
